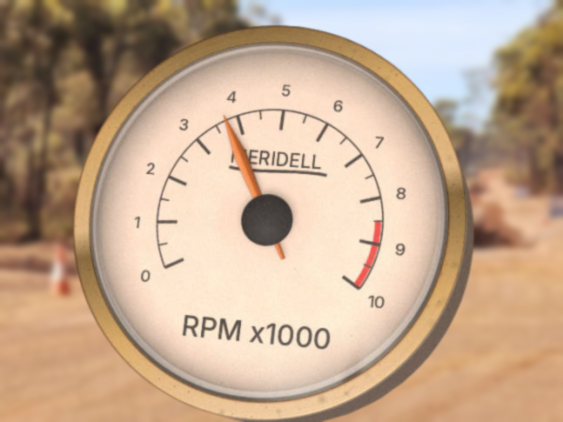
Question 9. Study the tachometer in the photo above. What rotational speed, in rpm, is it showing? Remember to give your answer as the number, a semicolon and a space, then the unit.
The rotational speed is 3750; rpm
